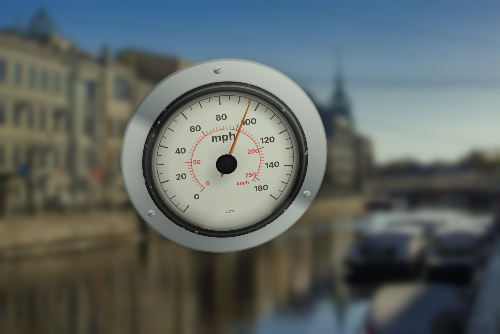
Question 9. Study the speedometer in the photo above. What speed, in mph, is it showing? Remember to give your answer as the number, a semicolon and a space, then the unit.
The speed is 95; mph
